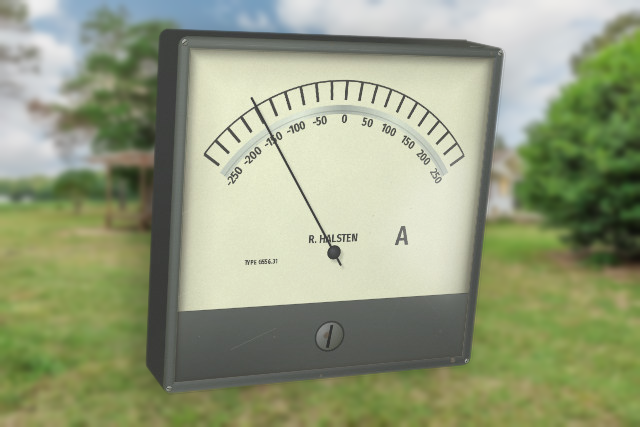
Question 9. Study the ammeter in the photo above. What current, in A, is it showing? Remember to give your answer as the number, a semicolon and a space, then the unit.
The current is -150; A
